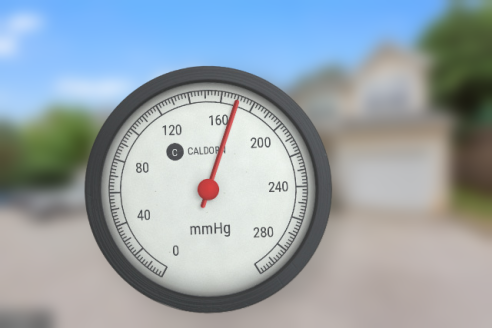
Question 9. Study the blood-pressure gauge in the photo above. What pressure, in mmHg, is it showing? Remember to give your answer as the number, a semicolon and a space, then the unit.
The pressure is 170; mmHg
